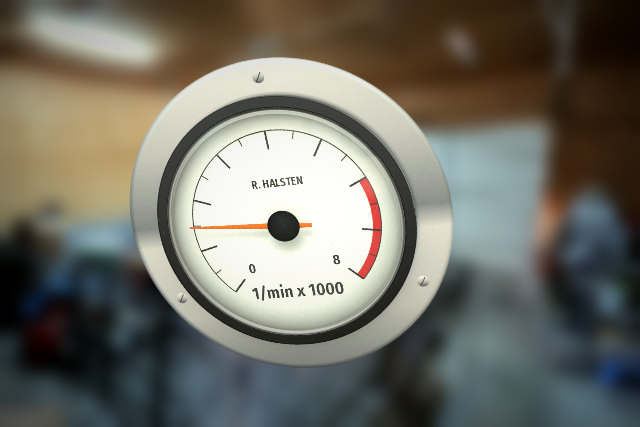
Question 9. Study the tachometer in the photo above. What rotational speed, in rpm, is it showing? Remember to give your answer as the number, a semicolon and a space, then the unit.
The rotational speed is 1500; rpm
